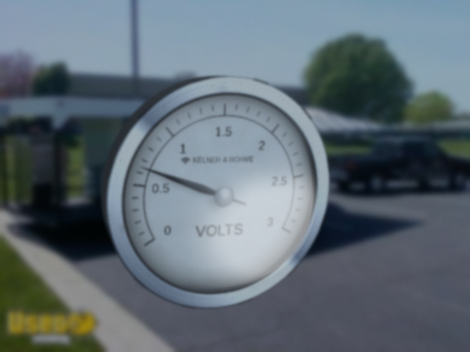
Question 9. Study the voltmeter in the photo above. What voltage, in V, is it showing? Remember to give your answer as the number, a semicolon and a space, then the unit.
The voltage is 0.65; V
